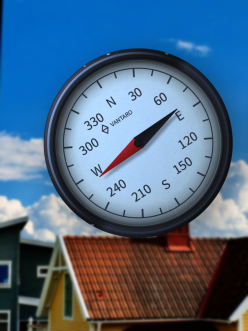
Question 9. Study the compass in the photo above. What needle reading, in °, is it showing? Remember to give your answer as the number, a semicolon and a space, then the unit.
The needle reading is 262.5; °
